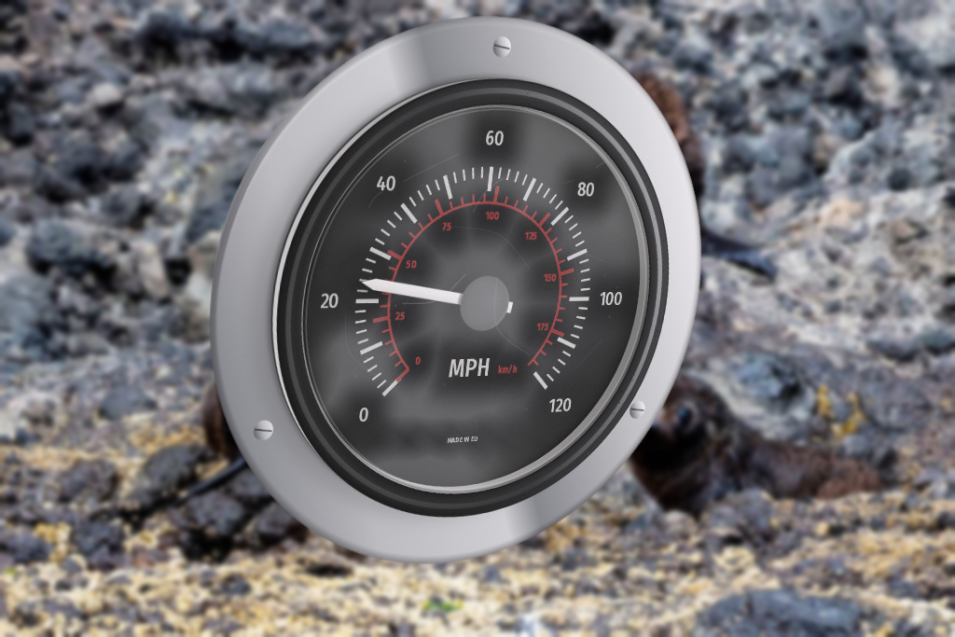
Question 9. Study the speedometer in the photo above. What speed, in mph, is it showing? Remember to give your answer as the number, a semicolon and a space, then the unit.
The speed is 24; mph
